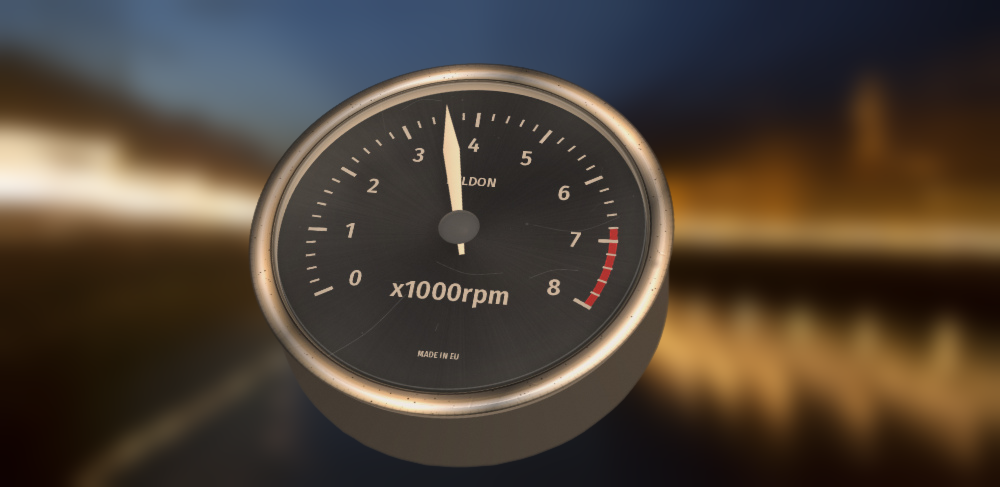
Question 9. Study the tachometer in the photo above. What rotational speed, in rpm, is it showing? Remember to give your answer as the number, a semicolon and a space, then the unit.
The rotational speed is 3600; rpm
